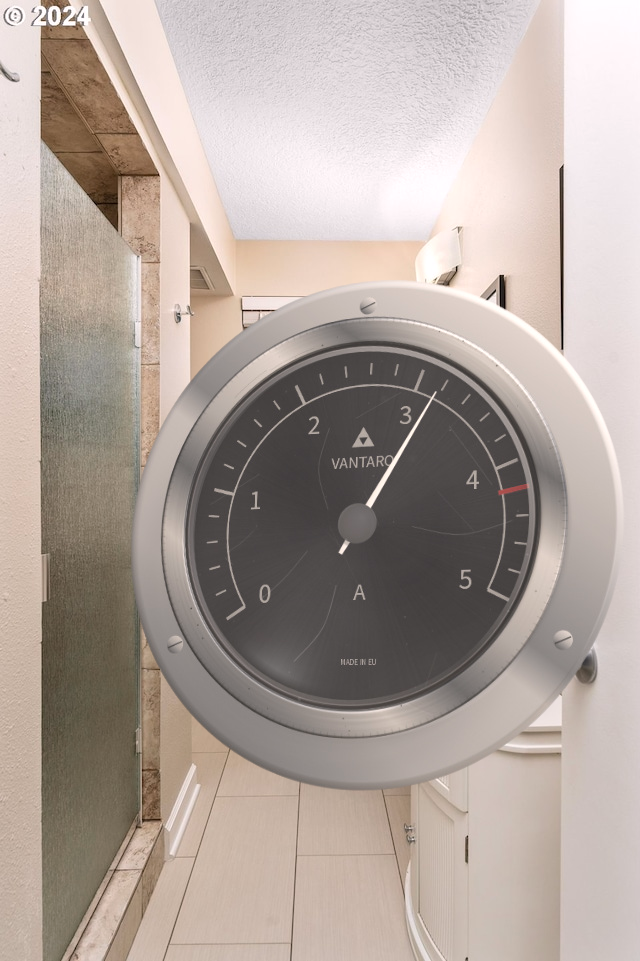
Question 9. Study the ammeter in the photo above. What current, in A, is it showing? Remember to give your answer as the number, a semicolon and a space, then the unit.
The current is 3.2; A
